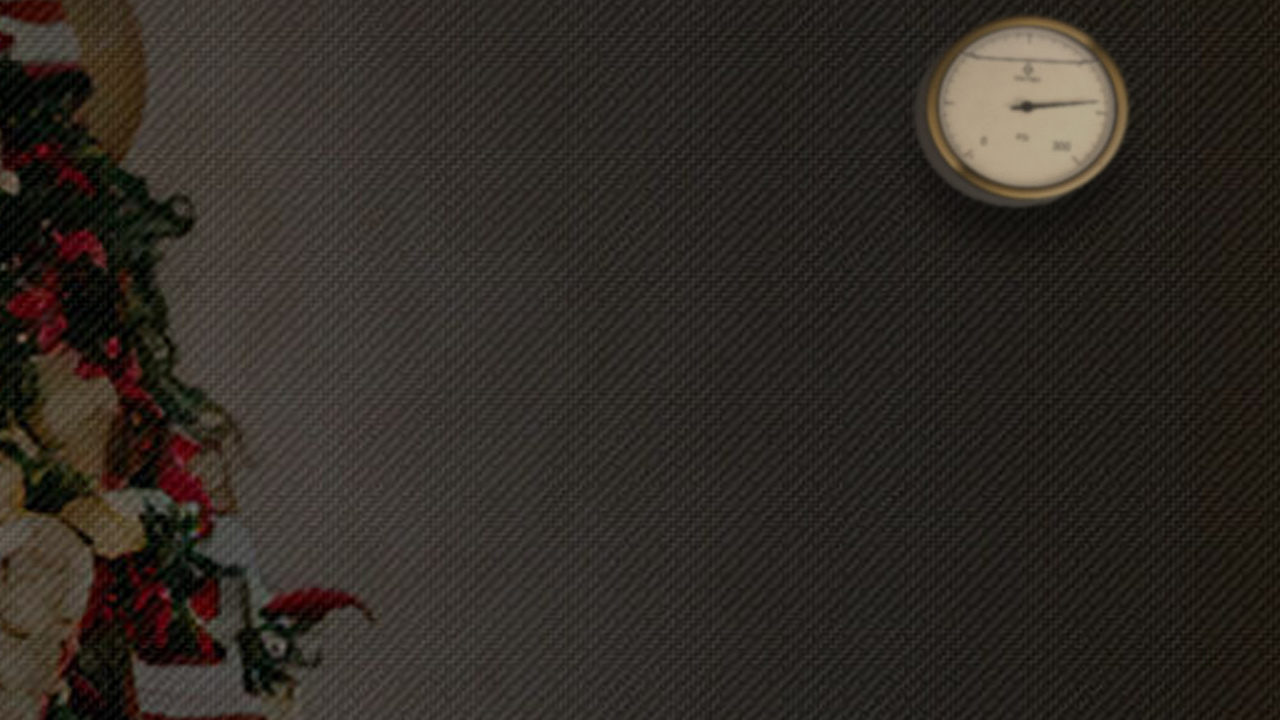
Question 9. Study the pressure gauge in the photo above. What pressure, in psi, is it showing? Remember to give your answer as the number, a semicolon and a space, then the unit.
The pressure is 240; psi
